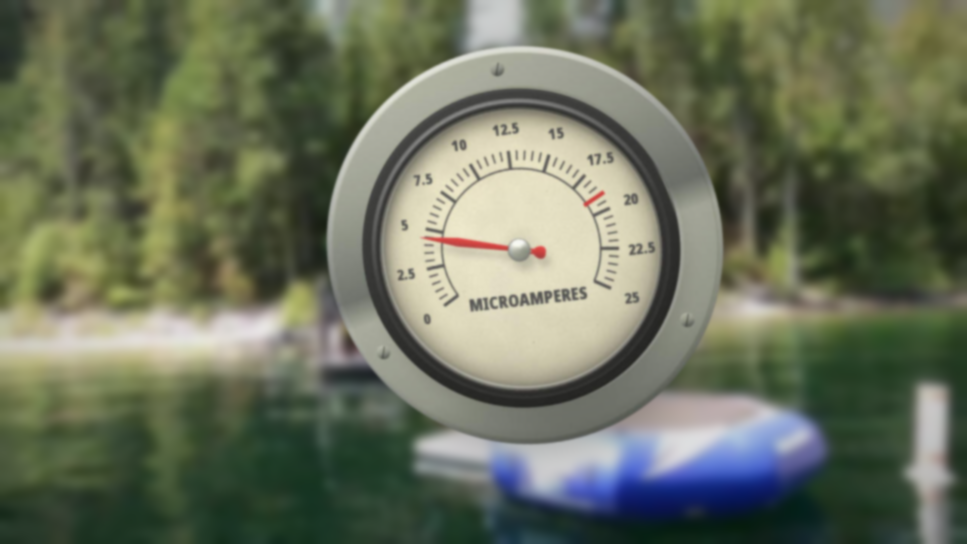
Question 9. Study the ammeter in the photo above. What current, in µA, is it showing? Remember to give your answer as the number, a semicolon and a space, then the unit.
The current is 4.5; µA
